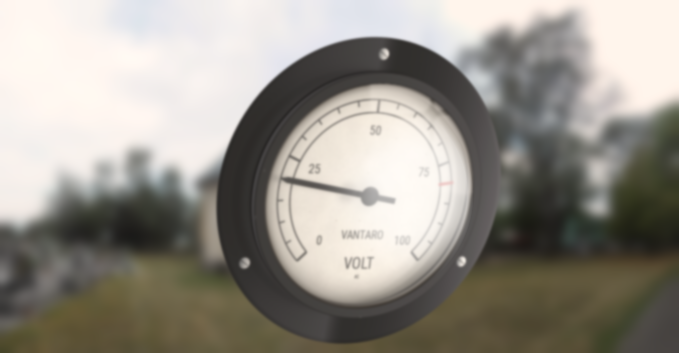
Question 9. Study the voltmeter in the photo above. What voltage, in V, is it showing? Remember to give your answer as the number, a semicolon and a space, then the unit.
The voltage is 20; V
